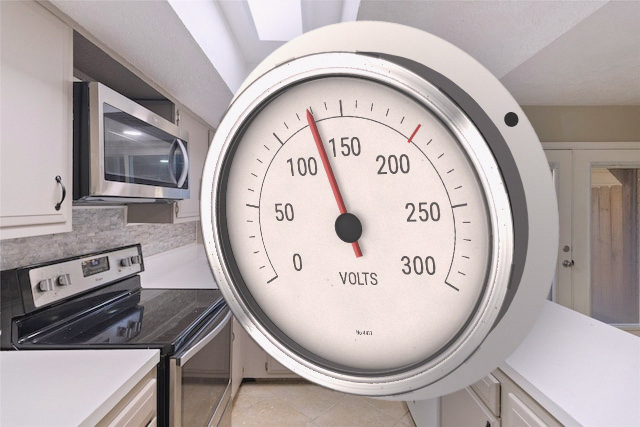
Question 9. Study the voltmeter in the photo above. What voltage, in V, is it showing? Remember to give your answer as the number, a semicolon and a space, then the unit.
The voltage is 130; V
